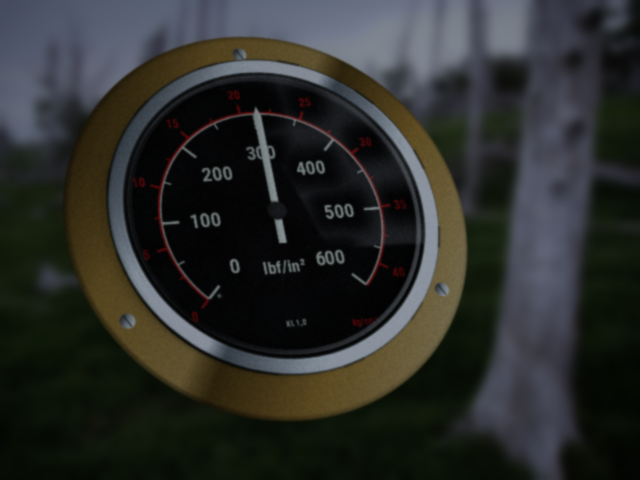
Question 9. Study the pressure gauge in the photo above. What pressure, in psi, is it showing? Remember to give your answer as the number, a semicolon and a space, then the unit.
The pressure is 300; psi
